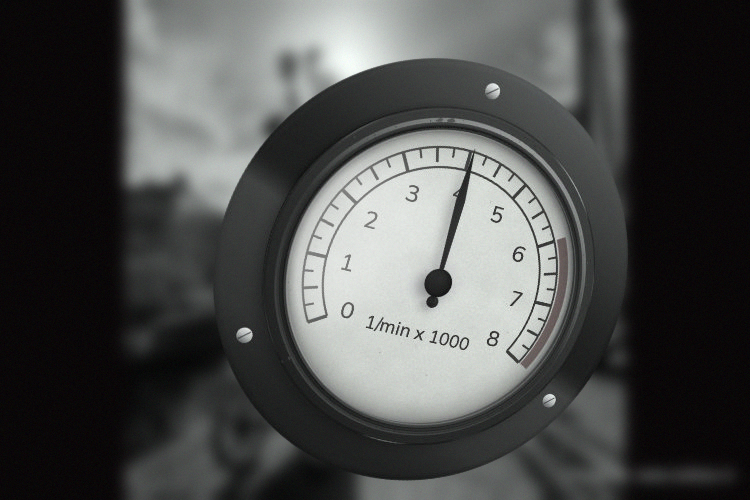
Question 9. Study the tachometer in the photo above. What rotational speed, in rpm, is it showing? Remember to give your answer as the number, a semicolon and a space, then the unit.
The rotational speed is 4000; rpm
